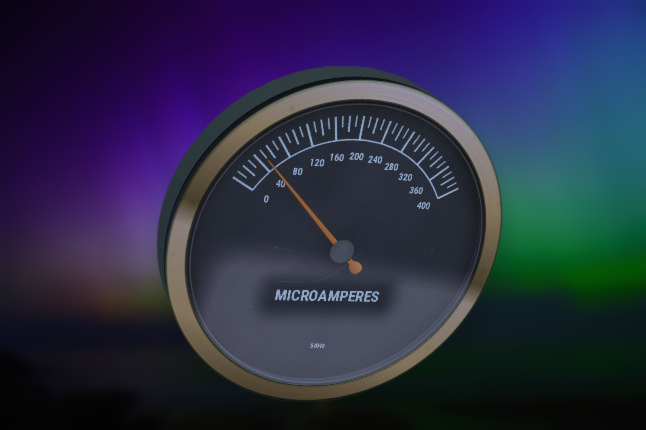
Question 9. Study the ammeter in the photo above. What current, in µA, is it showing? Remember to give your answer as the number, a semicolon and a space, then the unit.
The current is 50; µA
